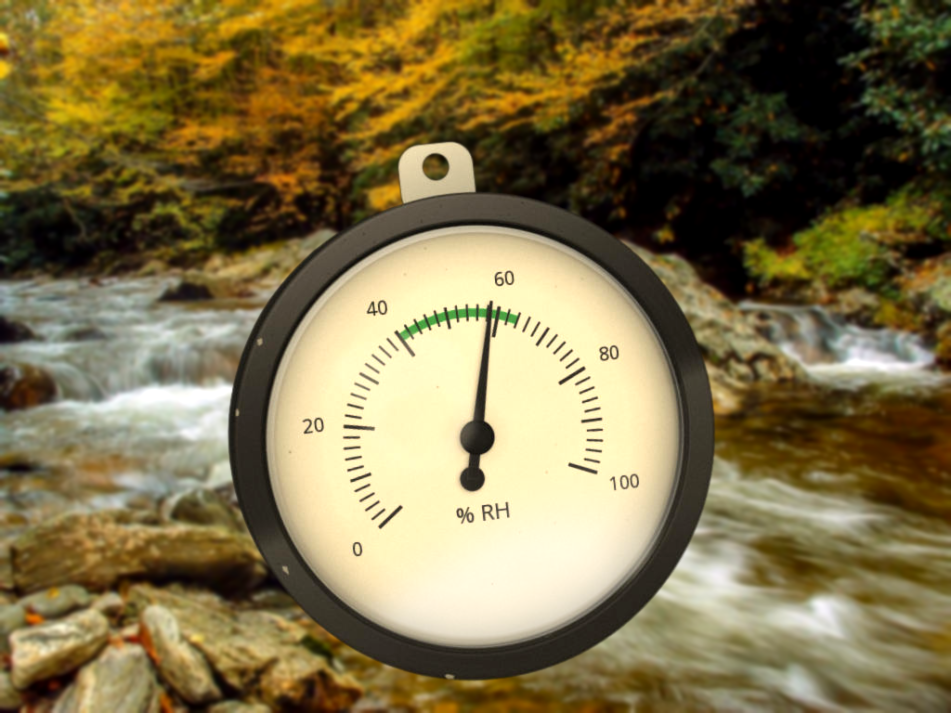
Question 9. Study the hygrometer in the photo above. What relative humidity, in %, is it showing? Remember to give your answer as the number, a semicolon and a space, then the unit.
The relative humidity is 58; %
